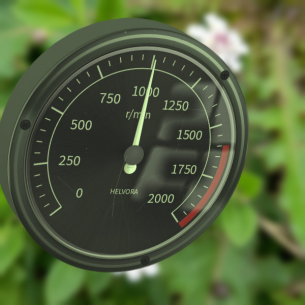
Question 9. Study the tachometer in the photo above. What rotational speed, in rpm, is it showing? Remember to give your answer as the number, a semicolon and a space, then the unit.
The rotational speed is 1000; rpm
